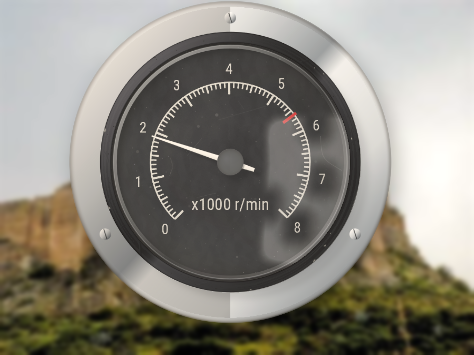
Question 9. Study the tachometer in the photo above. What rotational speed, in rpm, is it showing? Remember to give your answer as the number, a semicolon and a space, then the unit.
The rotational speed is 1900; rpm
